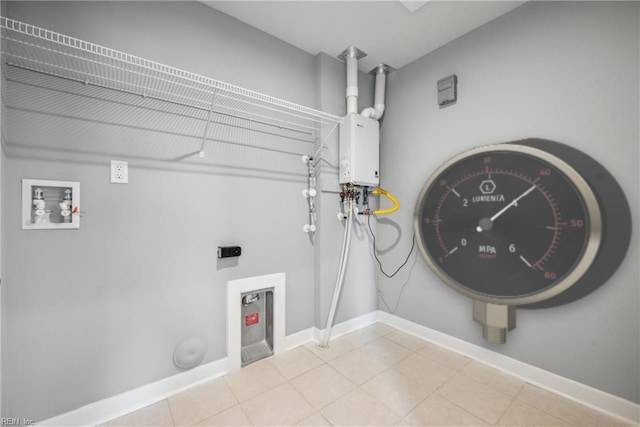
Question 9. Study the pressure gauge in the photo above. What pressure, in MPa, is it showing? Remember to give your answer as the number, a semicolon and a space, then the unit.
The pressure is 4; MPa
